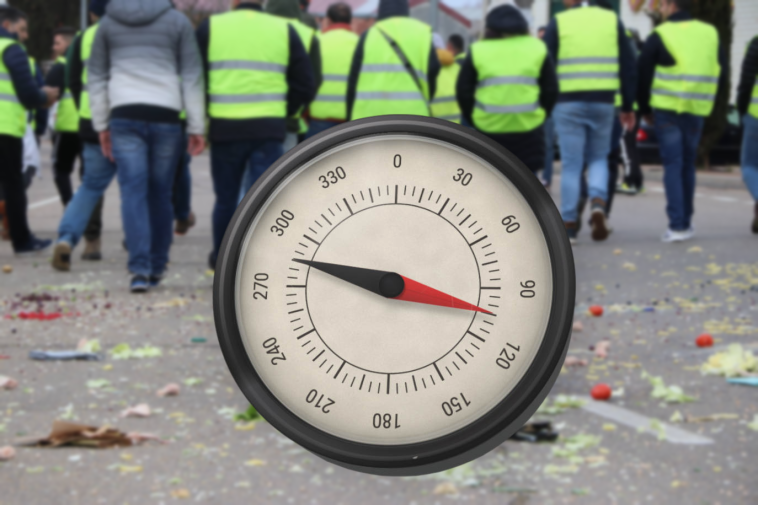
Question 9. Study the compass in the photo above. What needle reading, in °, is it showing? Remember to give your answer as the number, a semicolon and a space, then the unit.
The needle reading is 105; °
